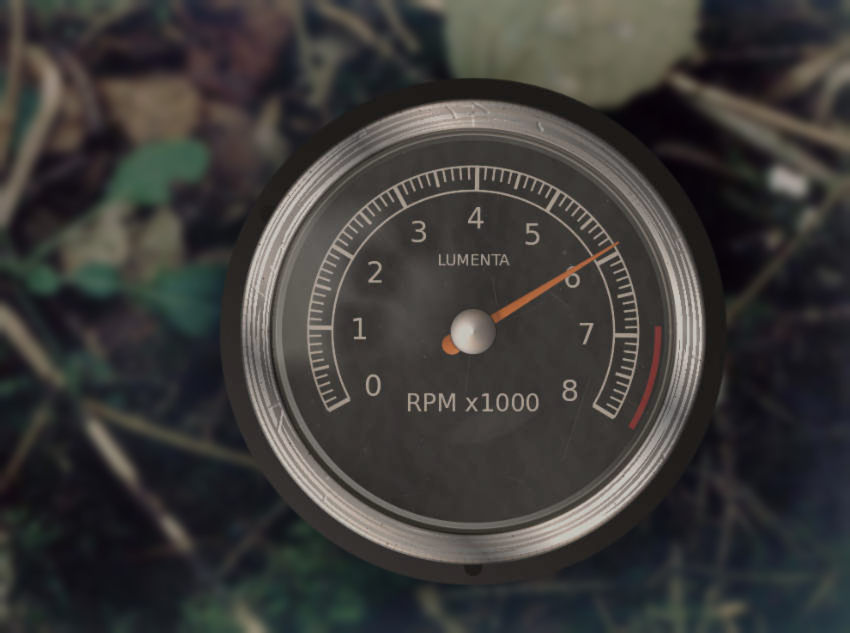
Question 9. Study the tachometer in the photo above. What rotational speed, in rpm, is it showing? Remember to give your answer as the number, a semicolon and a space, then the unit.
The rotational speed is 5900; rpm
